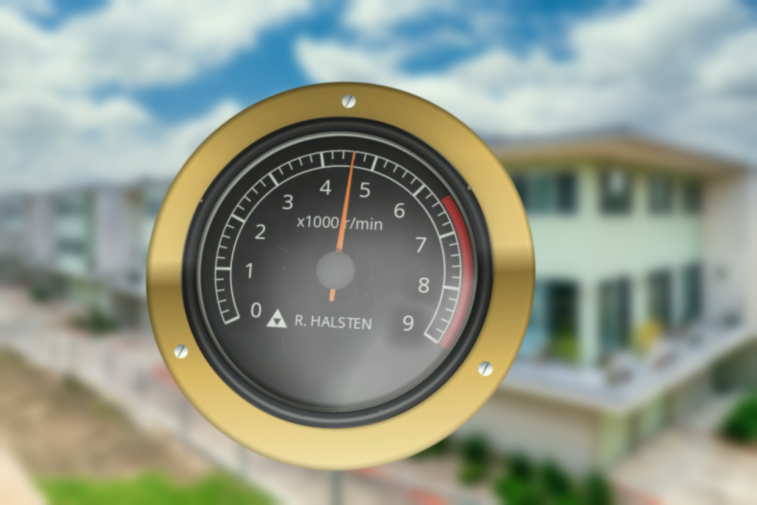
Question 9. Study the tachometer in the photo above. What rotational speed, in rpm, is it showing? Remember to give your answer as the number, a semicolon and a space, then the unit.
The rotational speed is 4600; rpm
